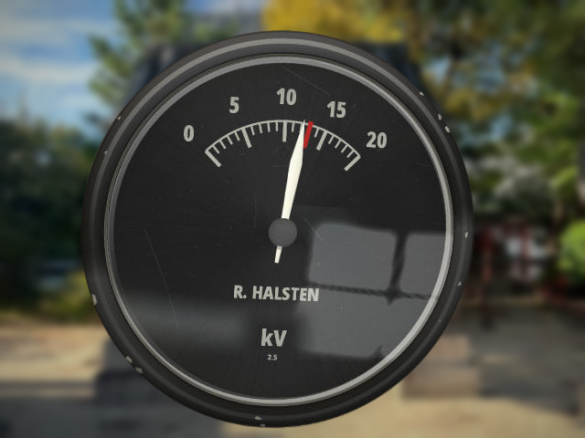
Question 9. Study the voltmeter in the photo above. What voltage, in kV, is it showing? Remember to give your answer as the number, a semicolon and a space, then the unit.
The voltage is 12; kV
